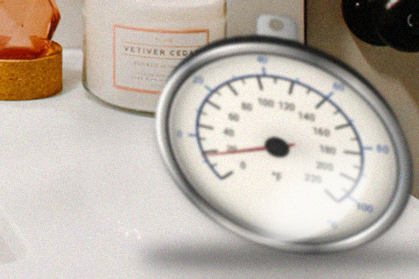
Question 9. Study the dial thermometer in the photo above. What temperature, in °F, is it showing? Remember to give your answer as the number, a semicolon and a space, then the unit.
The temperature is 20; °F
